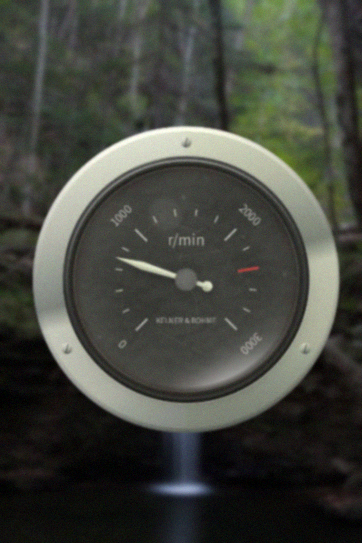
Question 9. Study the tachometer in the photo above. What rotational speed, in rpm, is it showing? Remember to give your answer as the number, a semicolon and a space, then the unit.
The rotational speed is 700; rpm
